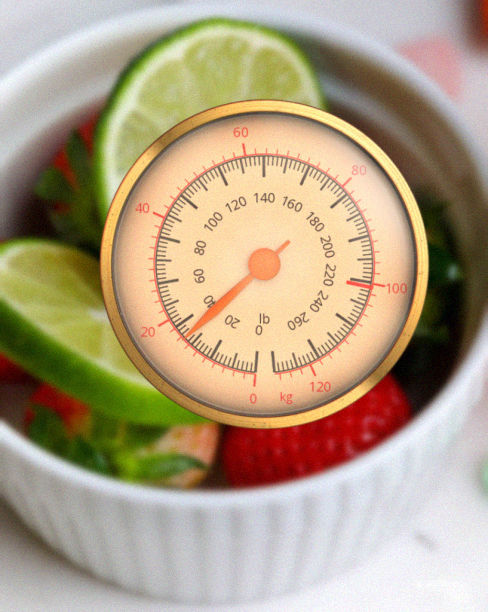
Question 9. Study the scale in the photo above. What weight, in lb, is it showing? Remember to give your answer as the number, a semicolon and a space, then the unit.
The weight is 34; lb
